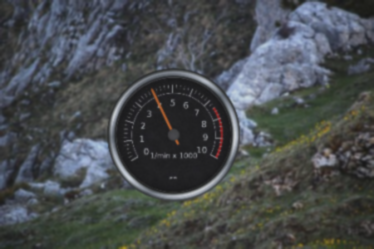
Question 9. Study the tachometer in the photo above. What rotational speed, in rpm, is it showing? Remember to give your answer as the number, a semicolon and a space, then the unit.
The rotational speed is 4000; rpm
